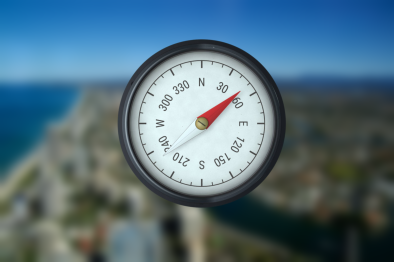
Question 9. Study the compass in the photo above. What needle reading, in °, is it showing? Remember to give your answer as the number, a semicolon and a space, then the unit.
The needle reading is 50; °
